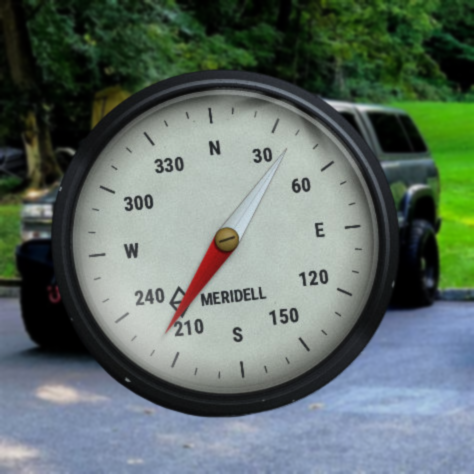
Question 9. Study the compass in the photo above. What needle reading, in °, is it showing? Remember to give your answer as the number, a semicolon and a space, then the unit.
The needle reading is 220; °
